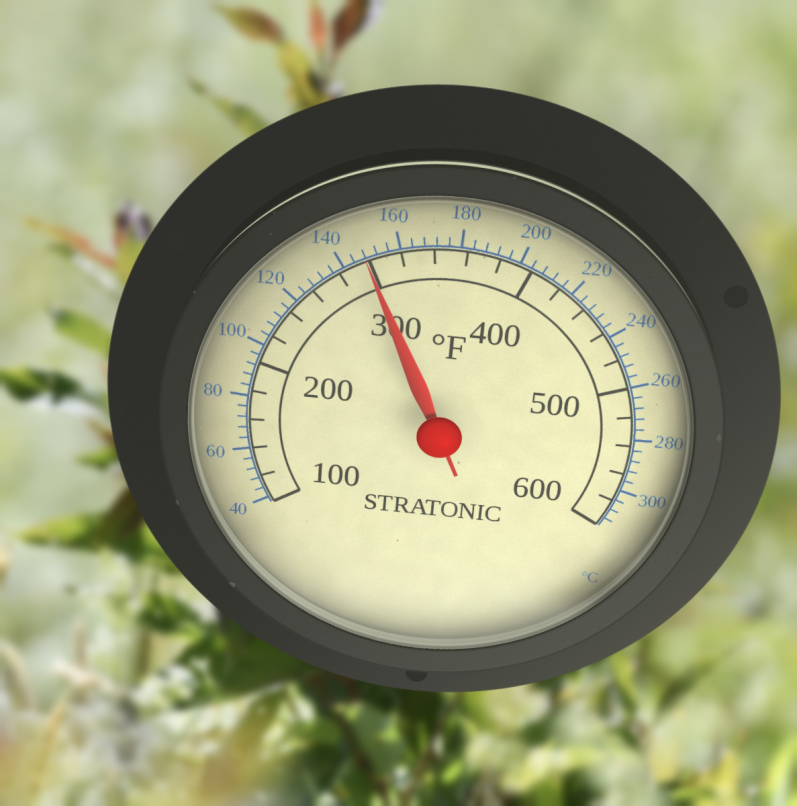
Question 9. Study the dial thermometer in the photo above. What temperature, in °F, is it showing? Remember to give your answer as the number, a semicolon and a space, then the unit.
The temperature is 300; °F
